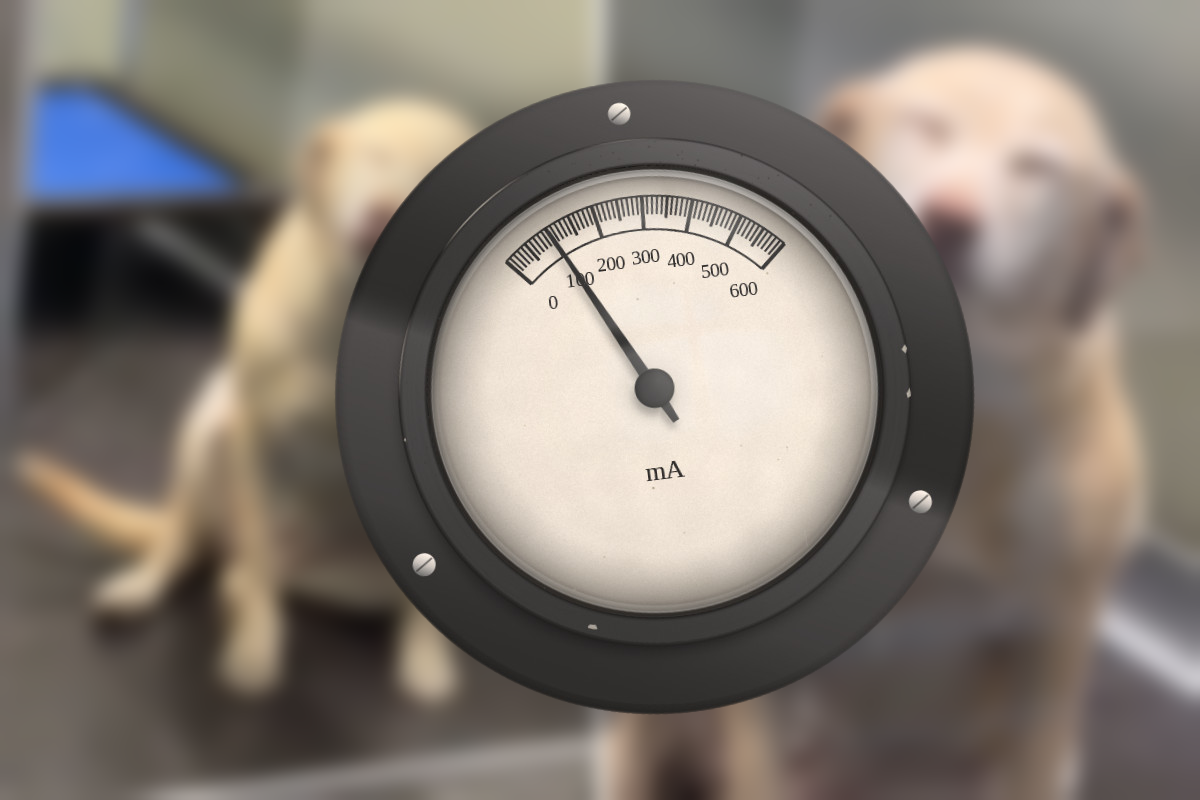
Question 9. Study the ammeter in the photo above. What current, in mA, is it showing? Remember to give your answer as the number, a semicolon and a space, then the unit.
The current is 100; mA
